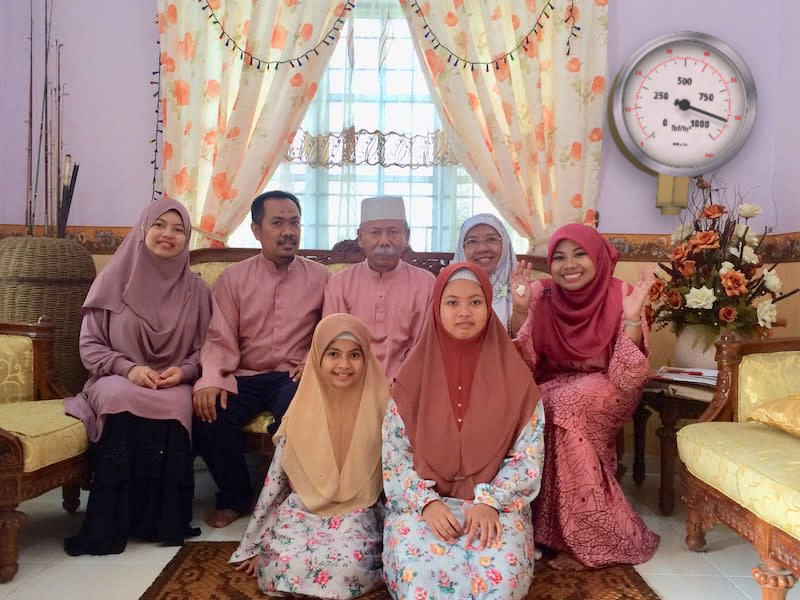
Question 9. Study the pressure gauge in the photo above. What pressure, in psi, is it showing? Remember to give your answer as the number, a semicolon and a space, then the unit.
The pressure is 900; psi
